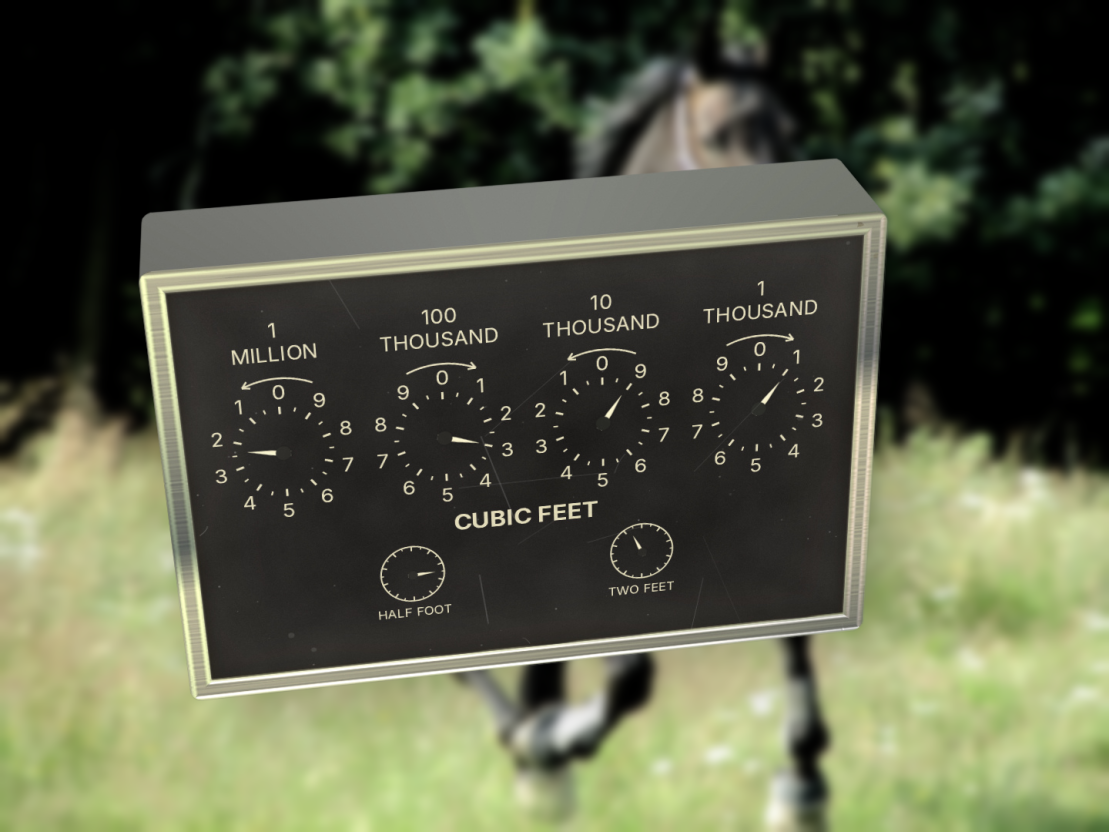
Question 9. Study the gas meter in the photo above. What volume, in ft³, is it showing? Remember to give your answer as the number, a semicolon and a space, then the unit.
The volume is 229100; ft³
